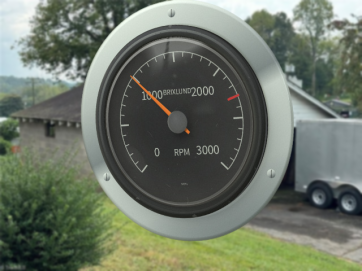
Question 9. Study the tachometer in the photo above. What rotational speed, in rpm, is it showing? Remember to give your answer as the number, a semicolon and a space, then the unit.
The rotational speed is 1000; rpm
